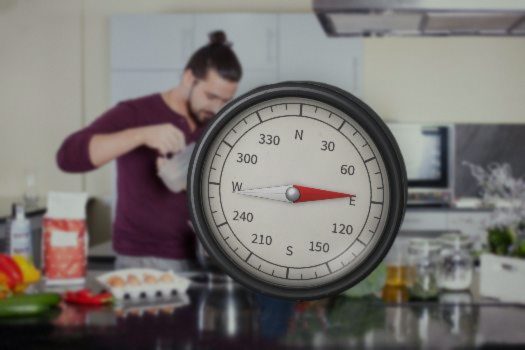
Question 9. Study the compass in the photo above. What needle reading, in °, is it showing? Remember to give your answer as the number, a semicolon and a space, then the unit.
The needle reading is 85; °
